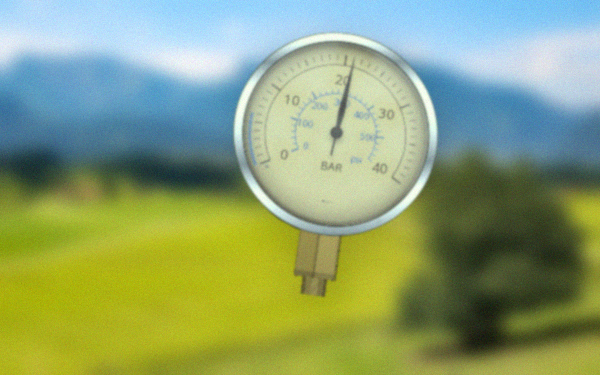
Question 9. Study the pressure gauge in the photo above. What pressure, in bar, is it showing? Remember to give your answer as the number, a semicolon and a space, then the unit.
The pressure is 21; bar
